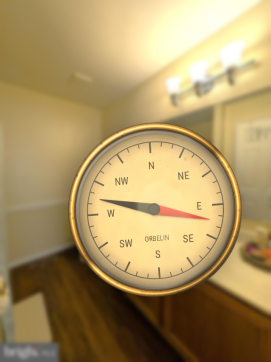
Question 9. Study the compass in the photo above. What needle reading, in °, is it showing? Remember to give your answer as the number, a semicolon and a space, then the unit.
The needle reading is 105; °
